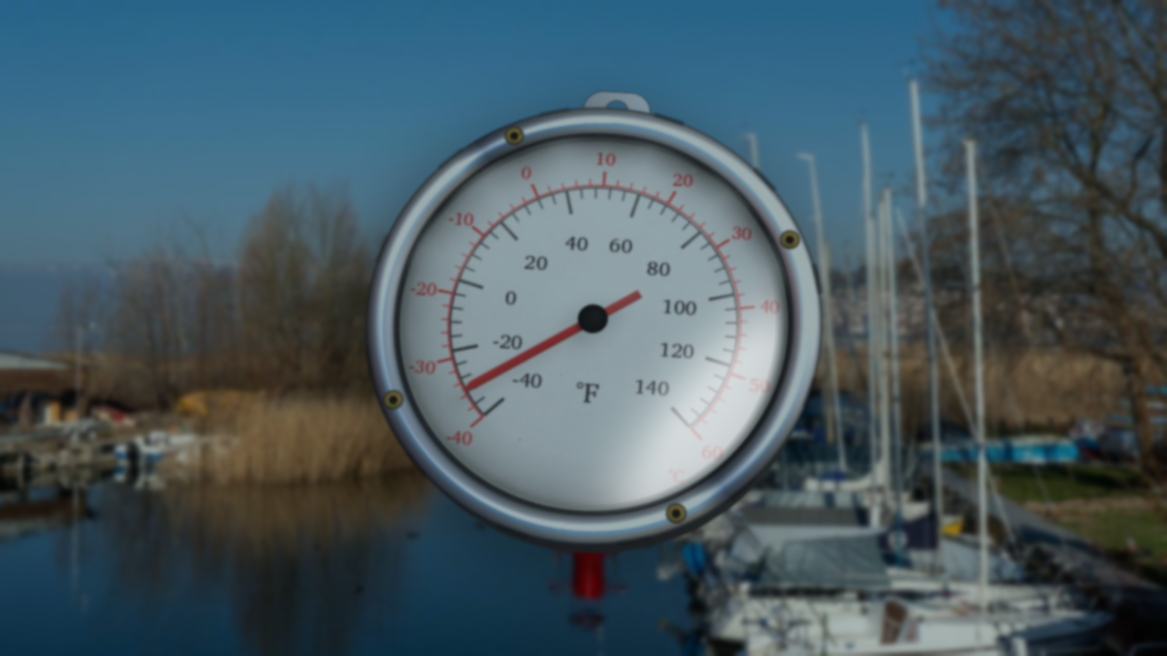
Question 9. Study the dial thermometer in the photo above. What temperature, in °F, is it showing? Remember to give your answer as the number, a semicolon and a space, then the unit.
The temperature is -32; °F
